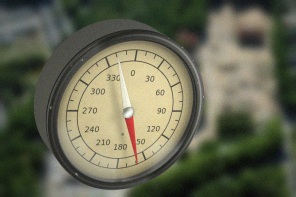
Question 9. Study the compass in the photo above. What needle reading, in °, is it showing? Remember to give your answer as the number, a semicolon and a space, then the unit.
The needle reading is 160; °
